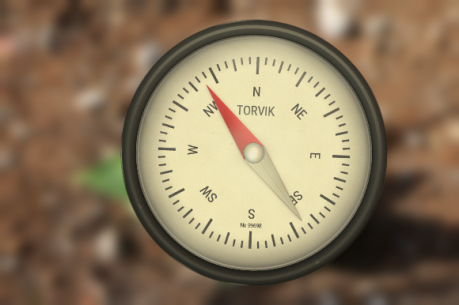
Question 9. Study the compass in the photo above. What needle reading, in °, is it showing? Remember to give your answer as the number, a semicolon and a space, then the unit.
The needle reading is 322.5; °
